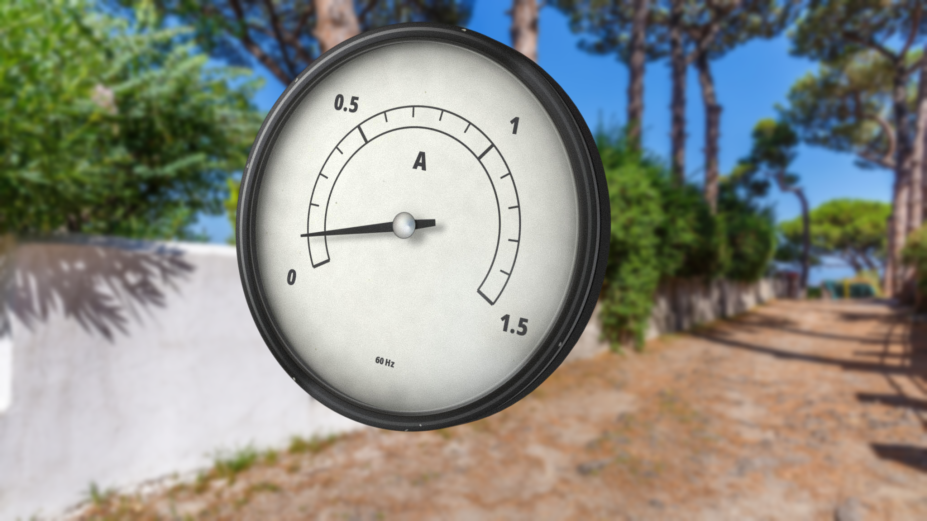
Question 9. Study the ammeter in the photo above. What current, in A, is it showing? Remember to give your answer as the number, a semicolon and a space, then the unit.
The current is 0.1; A
